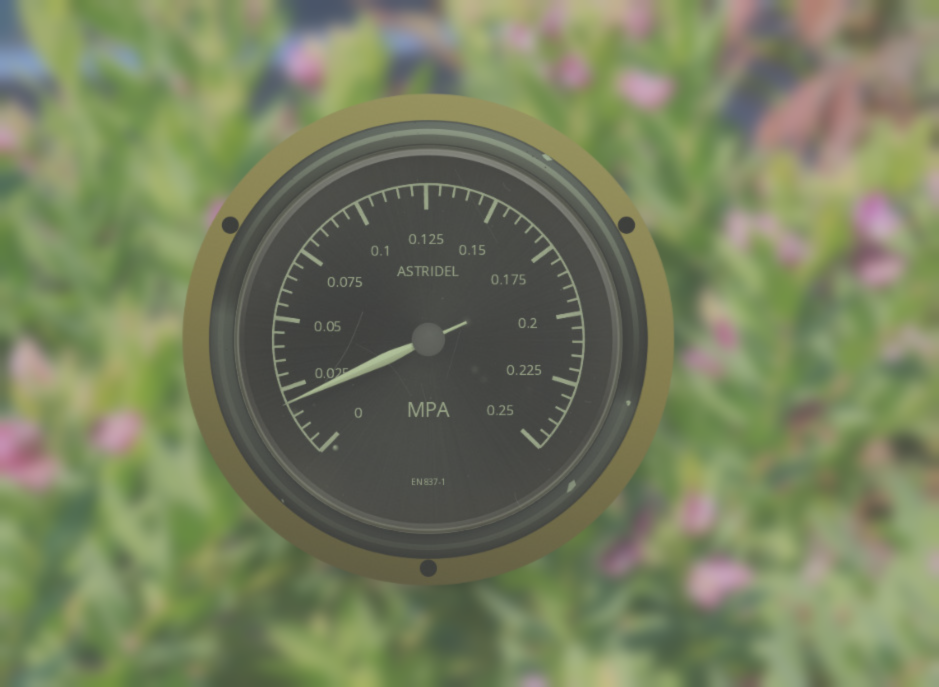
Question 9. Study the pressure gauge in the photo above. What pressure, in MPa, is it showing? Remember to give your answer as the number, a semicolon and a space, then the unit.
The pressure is 0.02; MPa
